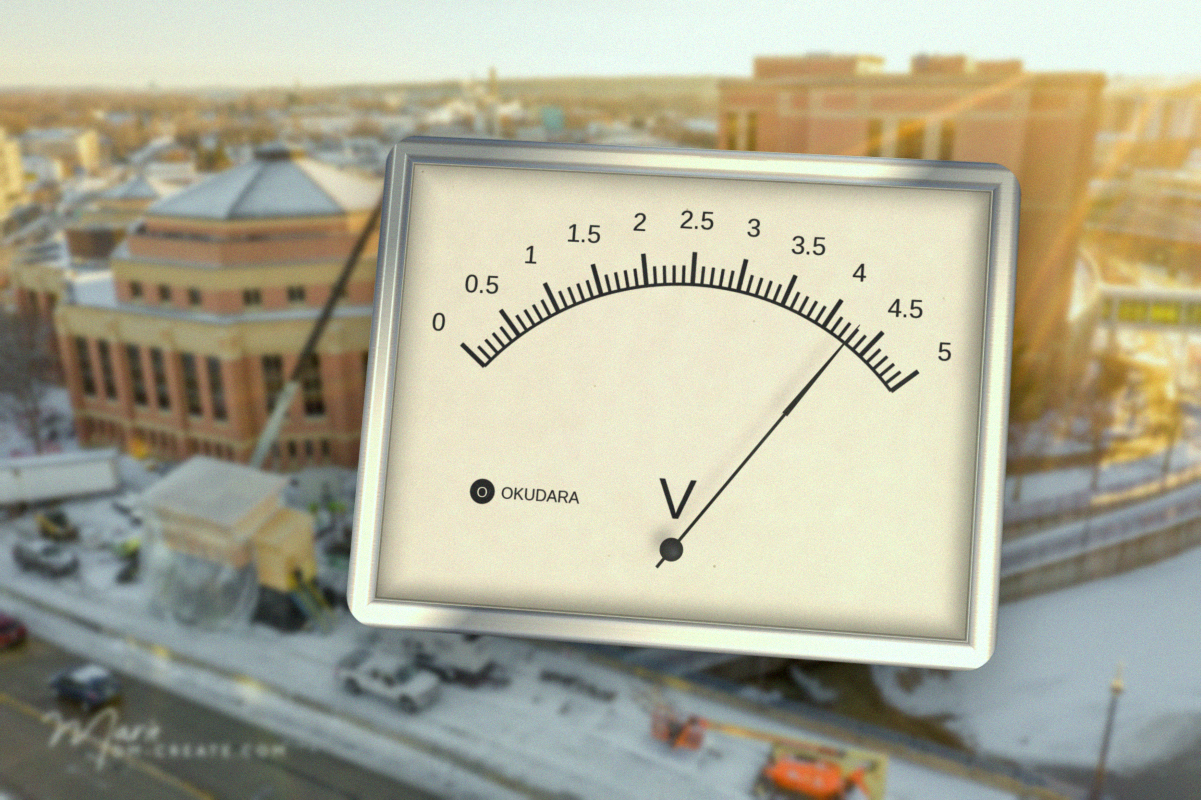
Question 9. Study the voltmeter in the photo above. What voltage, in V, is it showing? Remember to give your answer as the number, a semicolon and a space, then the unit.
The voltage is 4.3; V
